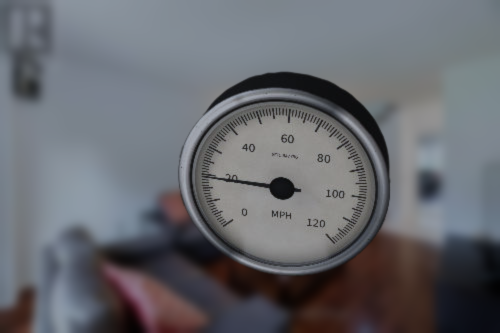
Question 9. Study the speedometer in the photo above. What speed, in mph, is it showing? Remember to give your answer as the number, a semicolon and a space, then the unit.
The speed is 20; mph
